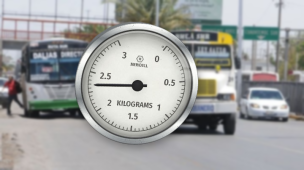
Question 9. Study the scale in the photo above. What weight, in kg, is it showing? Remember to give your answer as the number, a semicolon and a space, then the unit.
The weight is 2.35; kg
